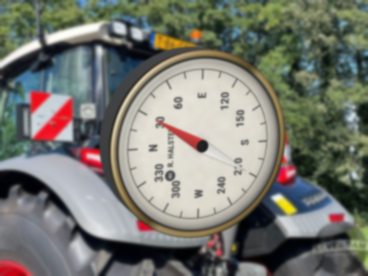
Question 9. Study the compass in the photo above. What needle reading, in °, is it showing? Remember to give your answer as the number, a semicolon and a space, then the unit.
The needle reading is 30; °
